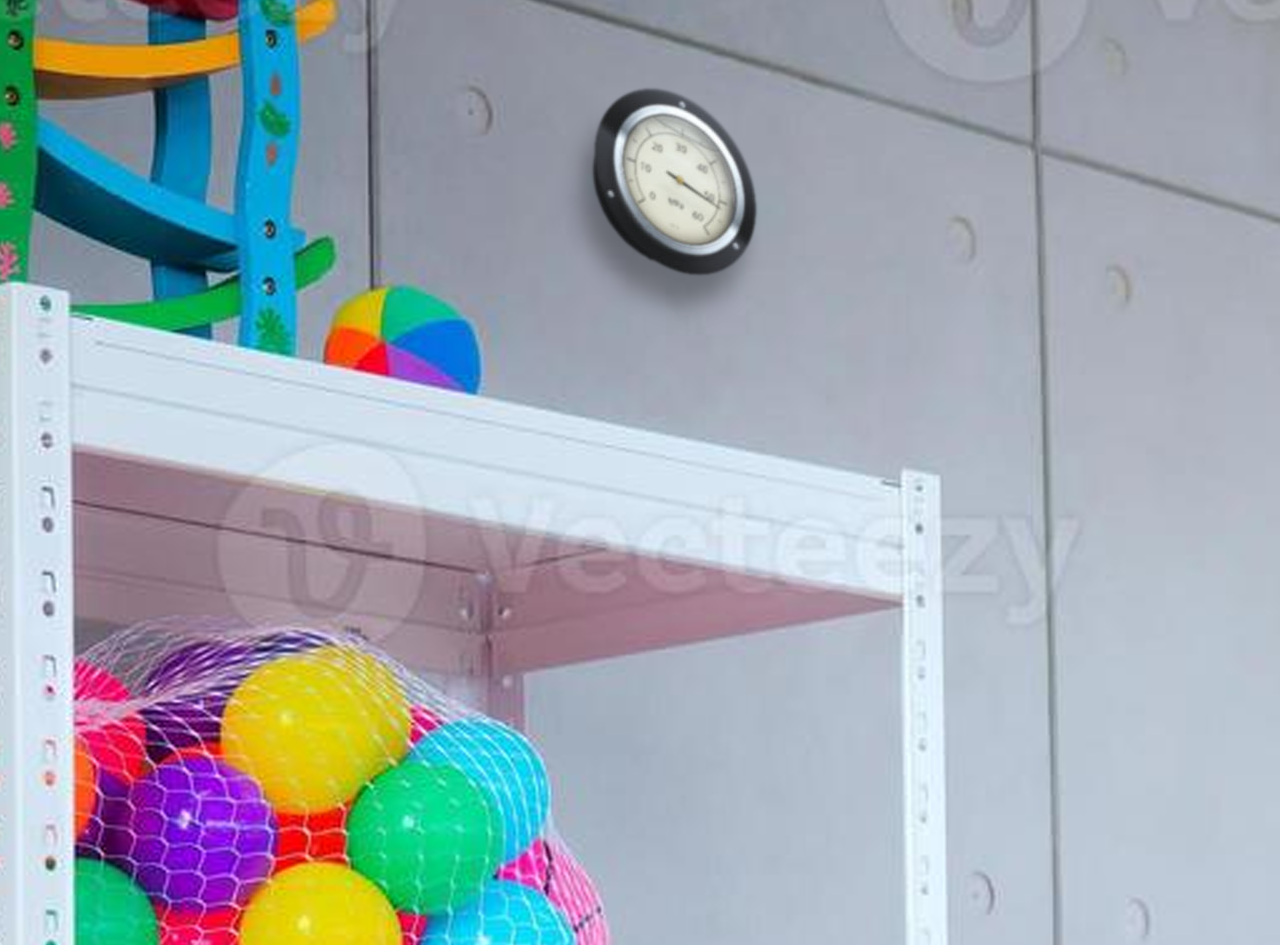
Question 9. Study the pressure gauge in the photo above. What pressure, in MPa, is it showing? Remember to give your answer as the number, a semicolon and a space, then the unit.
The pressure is 52.5; MPa
